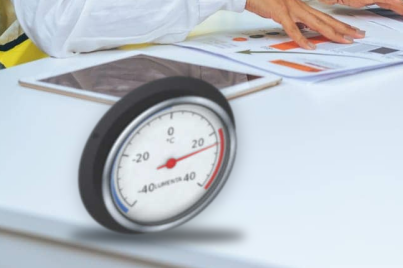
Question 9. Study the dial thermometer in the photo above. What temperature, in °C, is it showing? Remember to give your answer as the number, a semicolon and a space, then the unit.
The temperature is 24; °C
